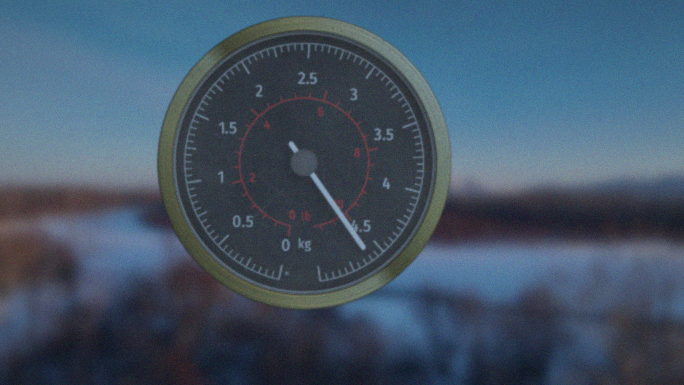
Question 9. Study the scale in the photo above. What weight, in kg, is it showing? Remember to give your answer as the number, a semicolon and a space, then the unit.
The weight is 4.6; kg
